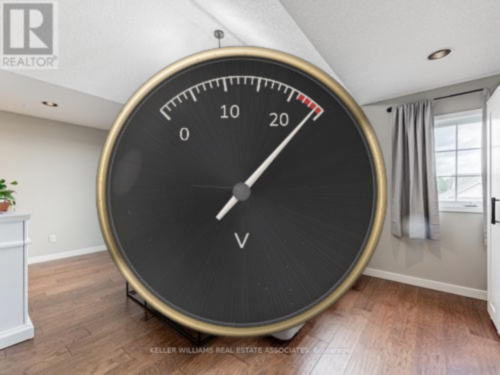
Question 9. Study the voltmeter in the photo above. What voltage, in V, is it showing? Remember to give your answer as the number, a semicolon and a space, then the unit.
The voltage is 24; V
